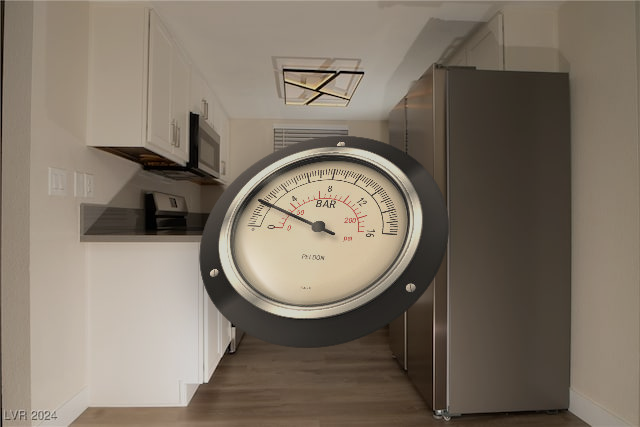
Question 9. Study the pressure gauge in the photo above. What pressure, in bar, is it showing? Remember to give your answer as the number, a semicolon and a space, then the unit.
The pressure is 2; bar
